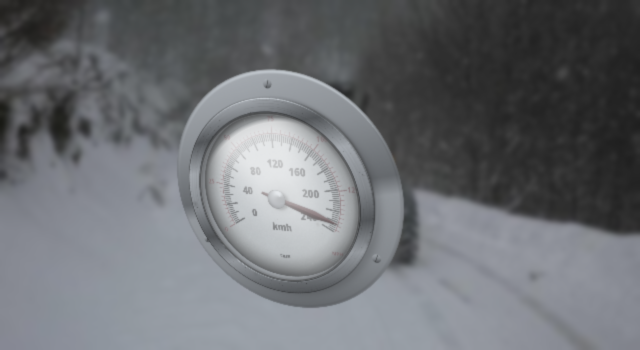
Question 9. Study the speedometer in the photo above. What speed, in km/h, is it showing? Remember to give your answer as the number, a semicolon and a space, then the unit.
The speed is 230; km/h
